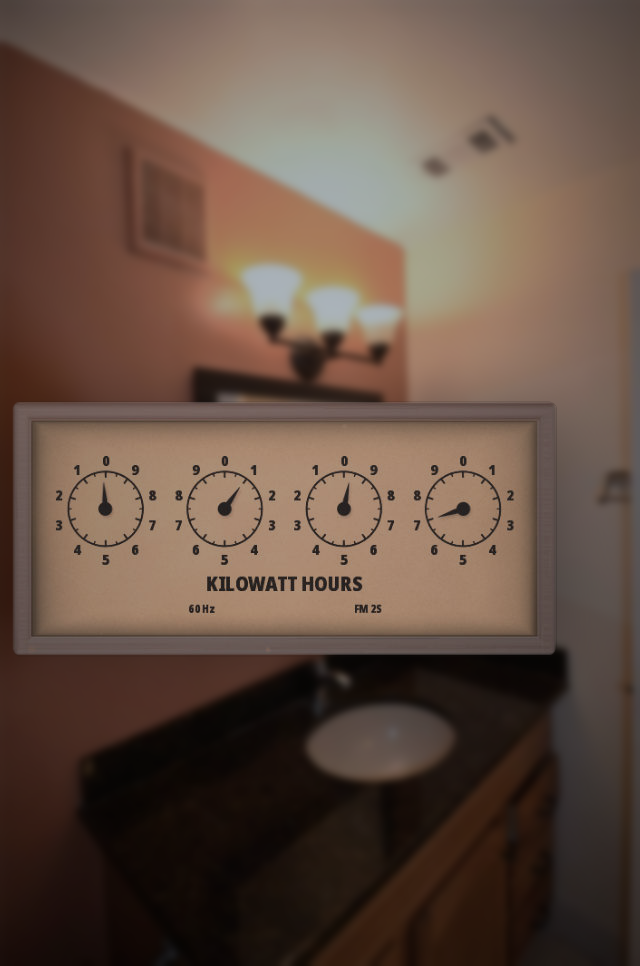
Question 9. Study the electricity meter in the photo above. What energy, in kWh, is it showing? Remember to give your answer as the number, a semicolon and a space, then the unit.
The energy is 97; kWh
